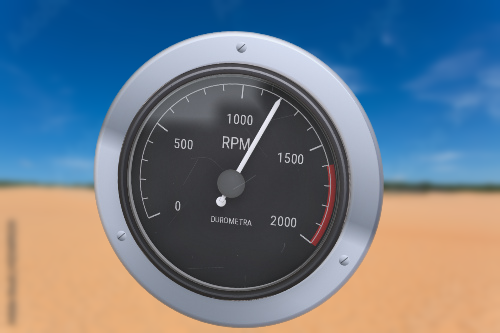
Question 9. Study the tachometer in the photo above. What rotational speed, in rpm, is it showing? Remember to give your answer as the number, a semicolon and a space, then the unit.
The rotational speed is 1200; rpm
